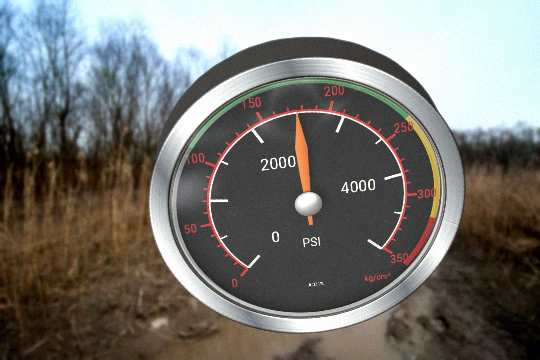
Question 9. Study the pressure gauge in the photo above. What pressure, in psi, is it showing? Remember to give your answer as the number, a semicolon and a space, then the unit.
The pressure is 2500; psi
